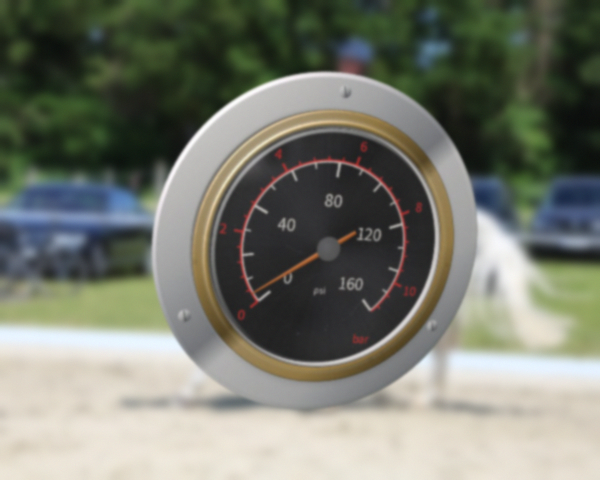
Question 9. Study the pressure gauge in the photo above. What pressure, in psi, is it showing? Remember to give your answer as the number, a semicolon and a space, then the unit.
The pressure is 5; psi
